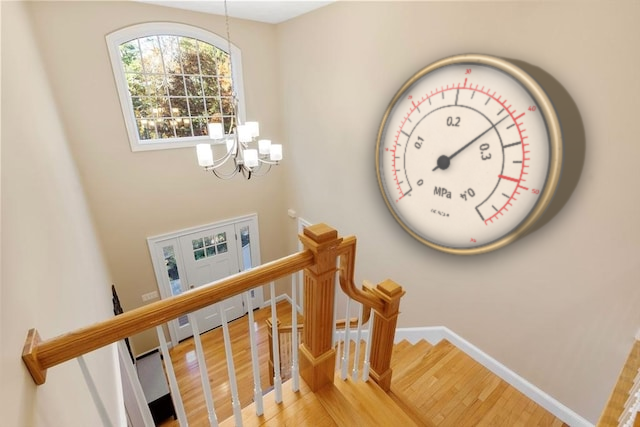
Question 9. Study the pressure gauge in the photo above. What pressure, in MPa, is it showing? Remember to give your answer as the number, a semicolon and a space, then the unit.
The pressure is 0.27; MPa
